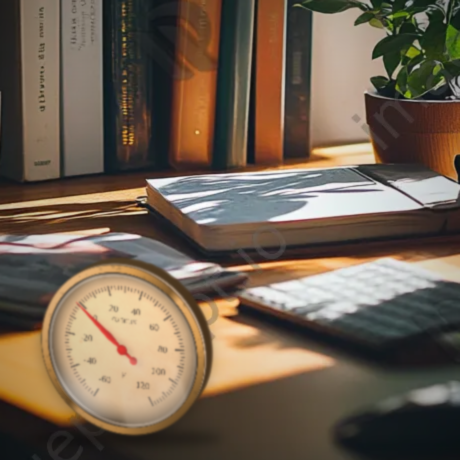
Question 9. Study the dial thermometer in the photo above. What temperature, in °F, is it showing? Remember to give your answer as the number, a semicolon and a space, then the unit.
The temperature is 0; °F
